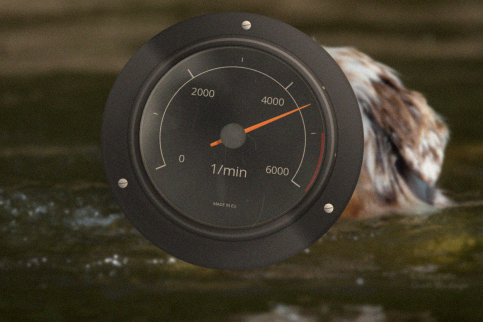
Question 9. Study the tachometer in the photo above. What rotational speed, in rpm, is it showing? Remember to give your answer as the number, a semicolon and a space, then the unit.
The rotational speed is 4500; rpm
